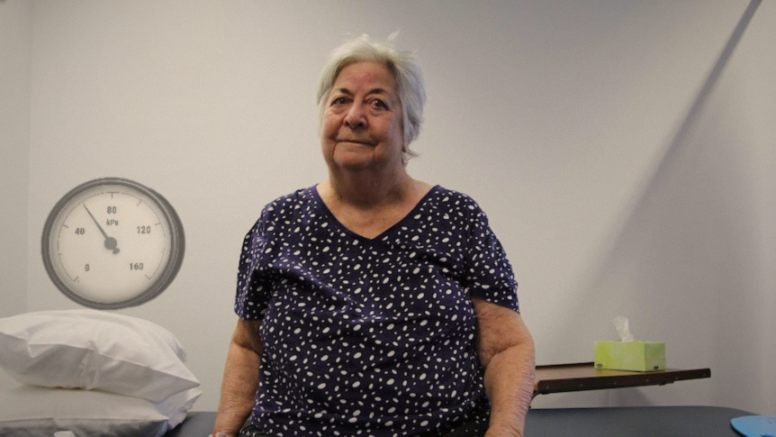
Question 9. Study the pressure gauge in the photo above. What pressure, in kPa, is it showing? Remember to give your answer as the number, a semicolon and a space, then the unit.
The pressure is 60; kPa
